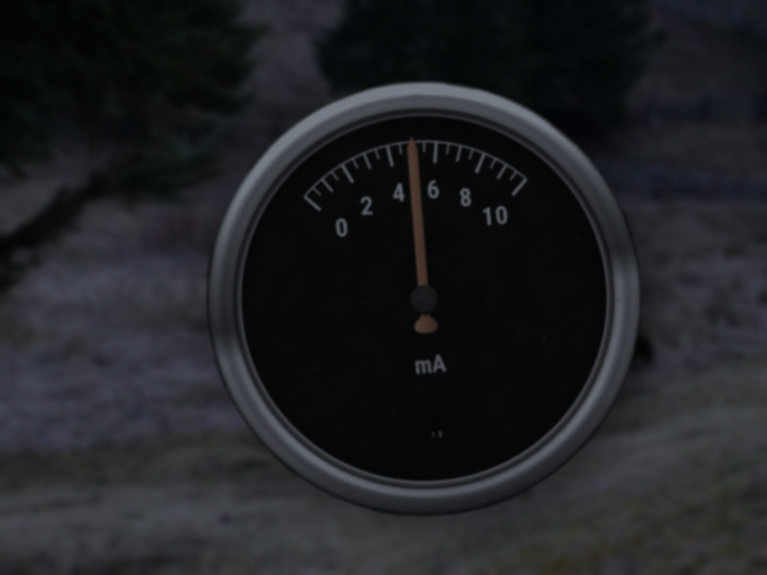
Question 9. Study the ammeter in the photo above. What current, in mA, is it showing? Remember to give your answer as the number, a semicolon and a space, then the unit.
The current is 5; mA
